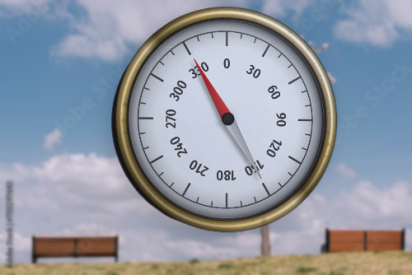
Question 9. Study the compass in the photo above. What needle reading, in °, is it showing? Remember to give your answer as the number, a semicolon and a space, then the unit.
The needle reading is 330; °
